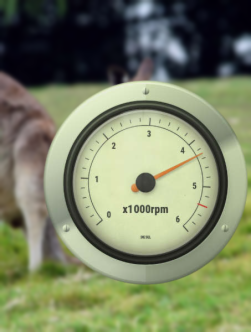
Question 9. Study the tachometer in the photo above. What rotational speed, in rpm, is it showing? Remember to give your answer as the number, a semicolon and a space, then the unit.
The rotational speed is 4300; rpm
